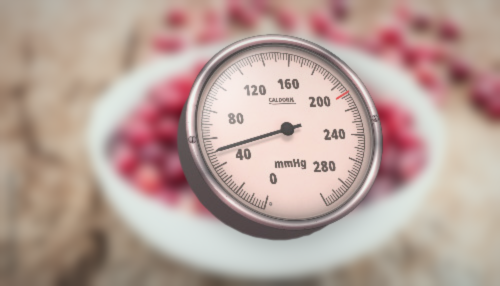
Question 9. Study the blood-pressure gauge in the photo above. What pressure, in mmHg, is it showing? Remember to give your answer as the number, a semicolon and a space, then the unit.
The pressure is 50; mmHg
